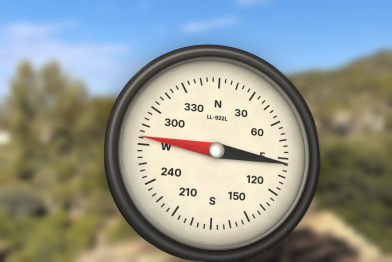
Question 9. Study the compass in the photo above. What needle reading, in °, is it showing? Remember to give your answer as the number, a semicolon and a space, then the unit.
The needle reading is 275; °
